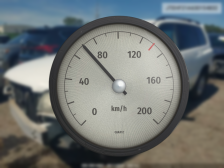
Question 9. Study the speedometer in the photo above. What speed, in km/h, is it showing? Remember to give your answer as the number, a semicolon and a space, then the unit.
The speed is 70; km/h
